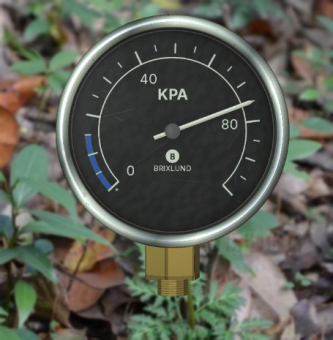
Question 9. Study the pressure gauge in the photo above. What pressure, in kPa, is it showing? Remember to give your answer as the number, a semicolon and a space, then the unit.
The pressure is 75; kPa
